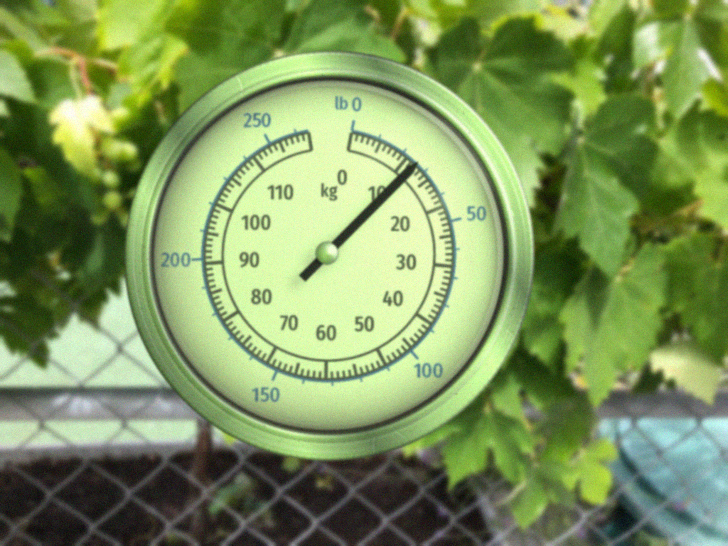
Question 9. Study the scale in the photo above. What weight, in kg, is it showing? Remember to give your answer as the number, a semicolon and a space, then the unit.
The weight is 12; kg
